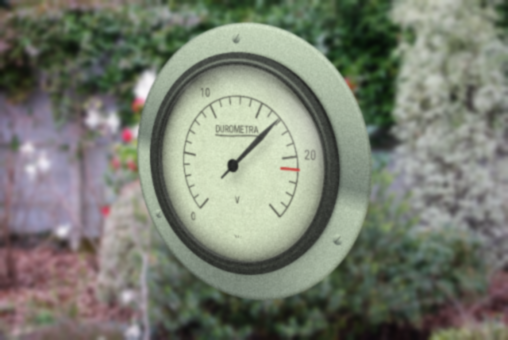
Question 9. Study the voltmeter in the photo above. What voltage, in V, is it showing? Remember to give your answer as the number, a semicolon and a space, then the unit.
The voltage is 17; V
